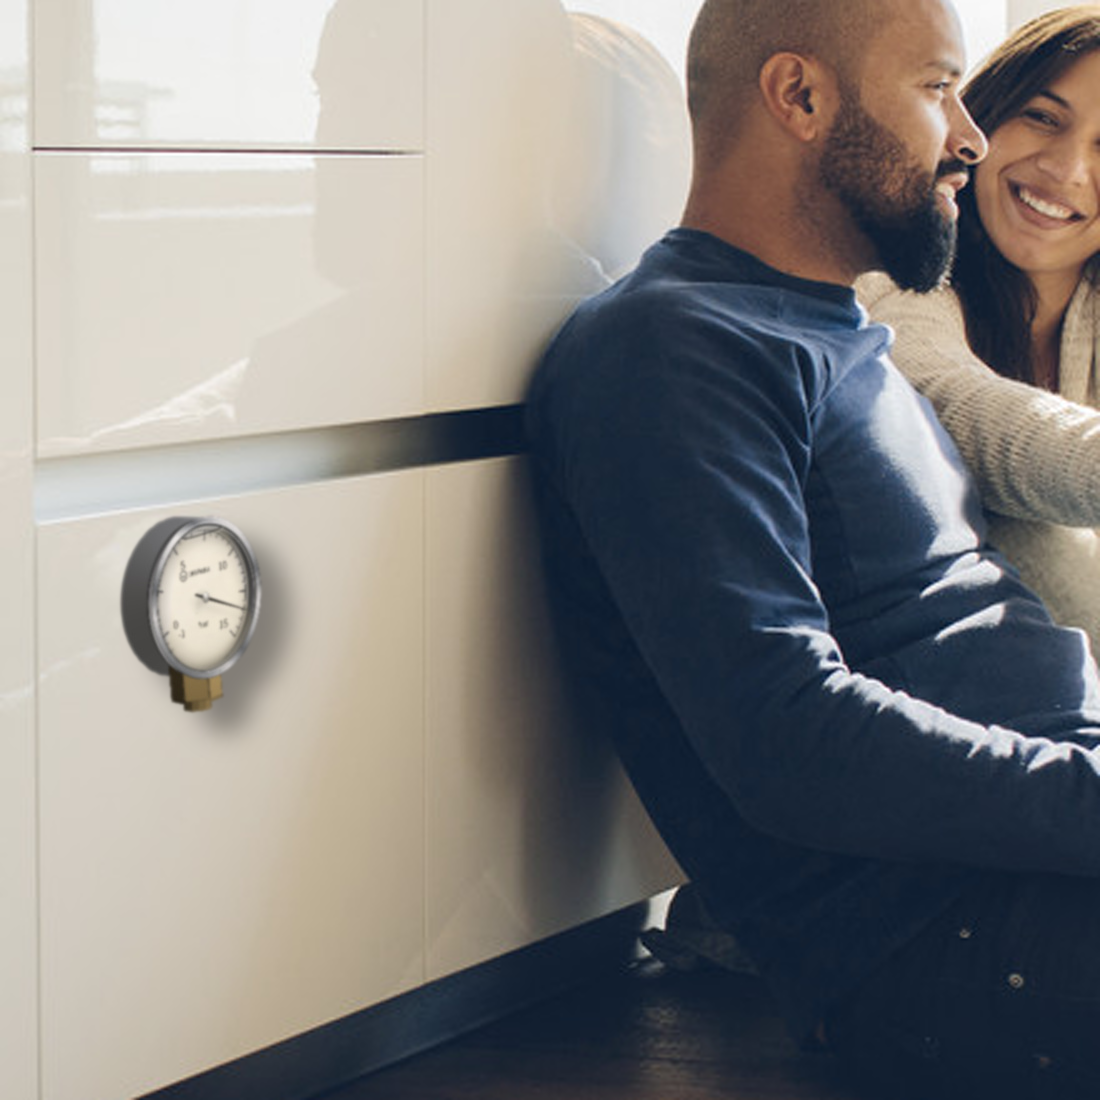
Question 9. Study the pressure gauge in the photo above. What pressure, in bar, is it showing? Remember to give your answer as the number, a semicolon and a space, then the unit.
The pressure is 13.5; bar
